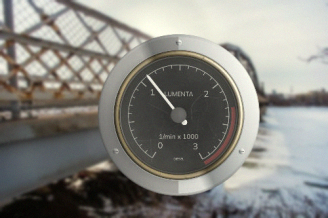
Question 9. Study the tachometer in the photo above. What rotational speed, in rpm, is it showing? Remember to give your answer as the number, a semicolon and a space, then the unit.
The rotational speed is 1100; rpm
